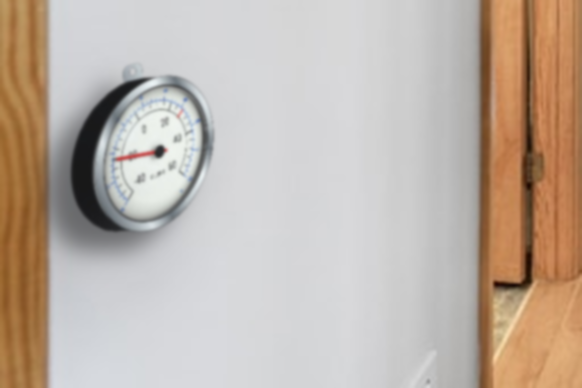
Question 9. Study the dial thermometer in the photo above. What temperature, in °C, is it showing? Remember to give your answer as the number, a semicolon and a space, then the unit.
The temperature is -20; °C
